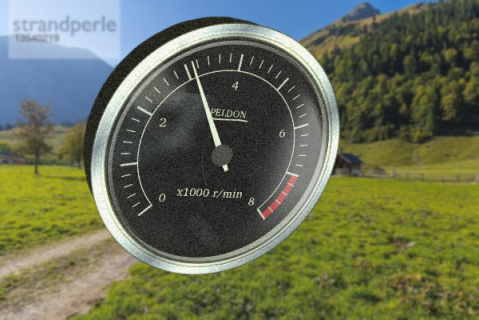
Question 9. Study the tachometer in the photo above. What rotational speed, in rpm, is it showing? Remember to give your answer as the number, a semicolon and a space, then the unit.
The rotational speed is 3100; rpm
